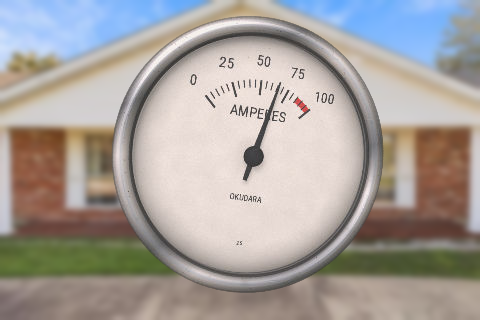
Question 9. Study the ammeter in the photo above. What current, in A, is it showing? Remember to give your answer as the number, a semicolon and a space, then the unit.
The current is 65; A
